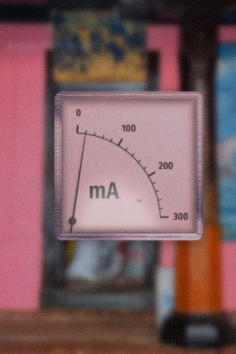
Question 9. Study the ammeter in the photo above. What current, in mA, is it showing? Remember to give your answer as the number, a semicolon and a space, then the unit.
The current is 20; mA
